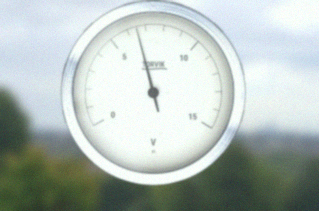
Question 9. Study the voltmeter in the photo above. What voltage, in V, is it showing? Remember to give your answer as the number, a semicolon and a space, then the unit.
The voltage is 6.5; V
